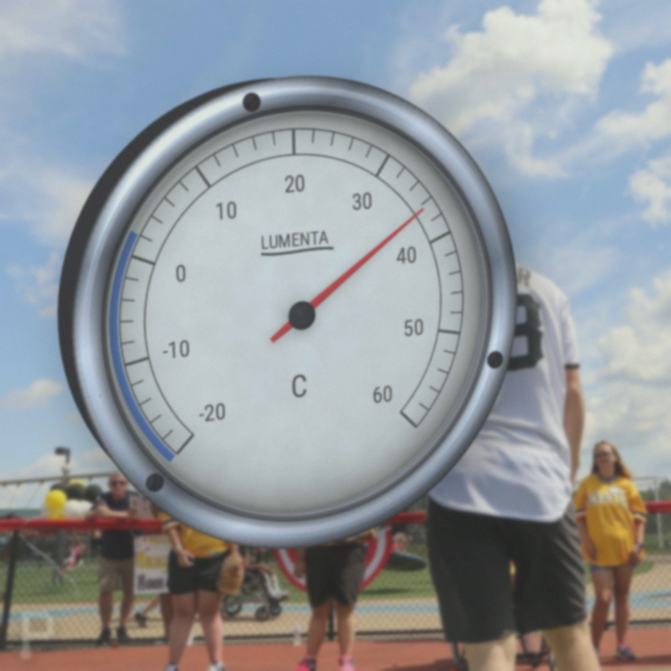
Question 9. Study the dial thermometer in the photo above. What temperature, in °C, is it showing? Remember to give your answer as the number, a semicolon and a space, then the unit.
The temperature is 36; °C
